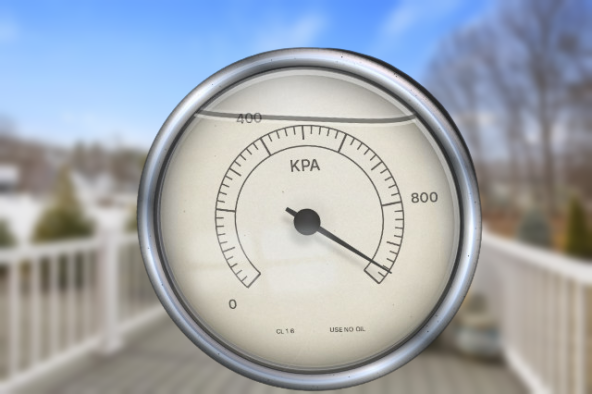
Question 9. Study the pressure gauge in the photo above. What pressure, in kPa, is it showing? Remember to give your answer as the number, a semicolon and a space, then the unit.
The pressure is 960; kPa
